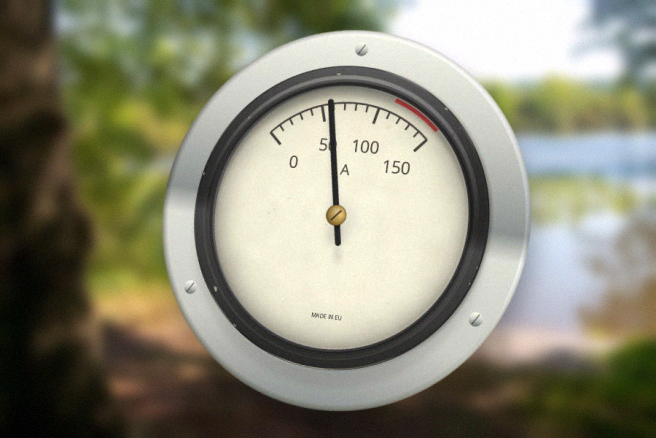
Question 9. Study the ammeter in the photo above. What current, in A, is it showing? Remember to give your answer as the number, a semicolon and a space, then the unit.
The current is 60; A
